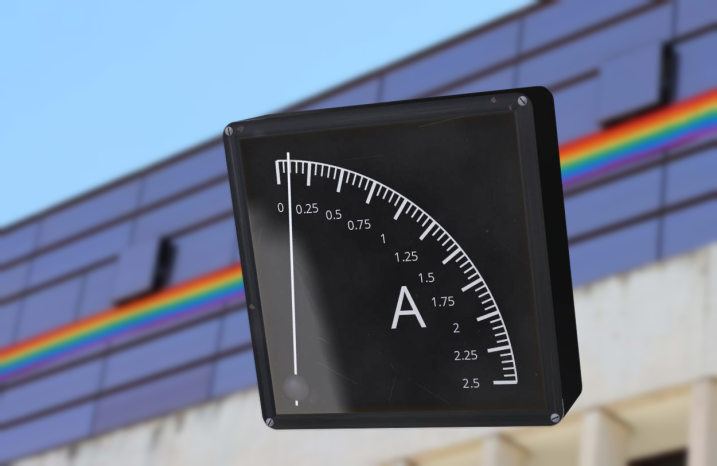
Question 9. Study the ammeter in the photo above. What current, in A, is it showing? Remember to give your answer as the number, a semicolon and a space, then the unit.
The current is 0.1; A
